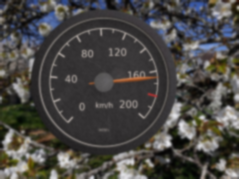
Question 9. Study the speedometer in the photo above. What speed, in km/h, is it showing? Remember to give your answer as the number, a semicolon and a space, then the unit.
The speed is 165; km/h
